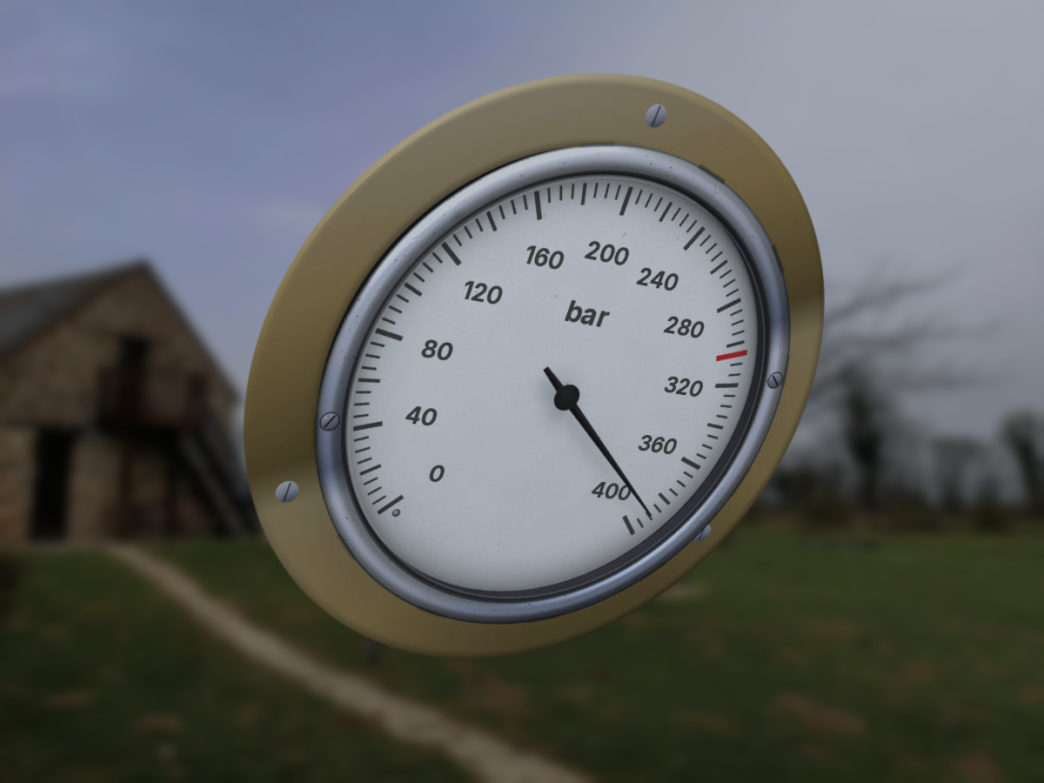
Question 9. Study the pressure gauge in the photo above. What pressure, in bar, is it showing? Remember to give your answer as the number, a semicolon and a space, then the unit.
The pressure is 390; bar
